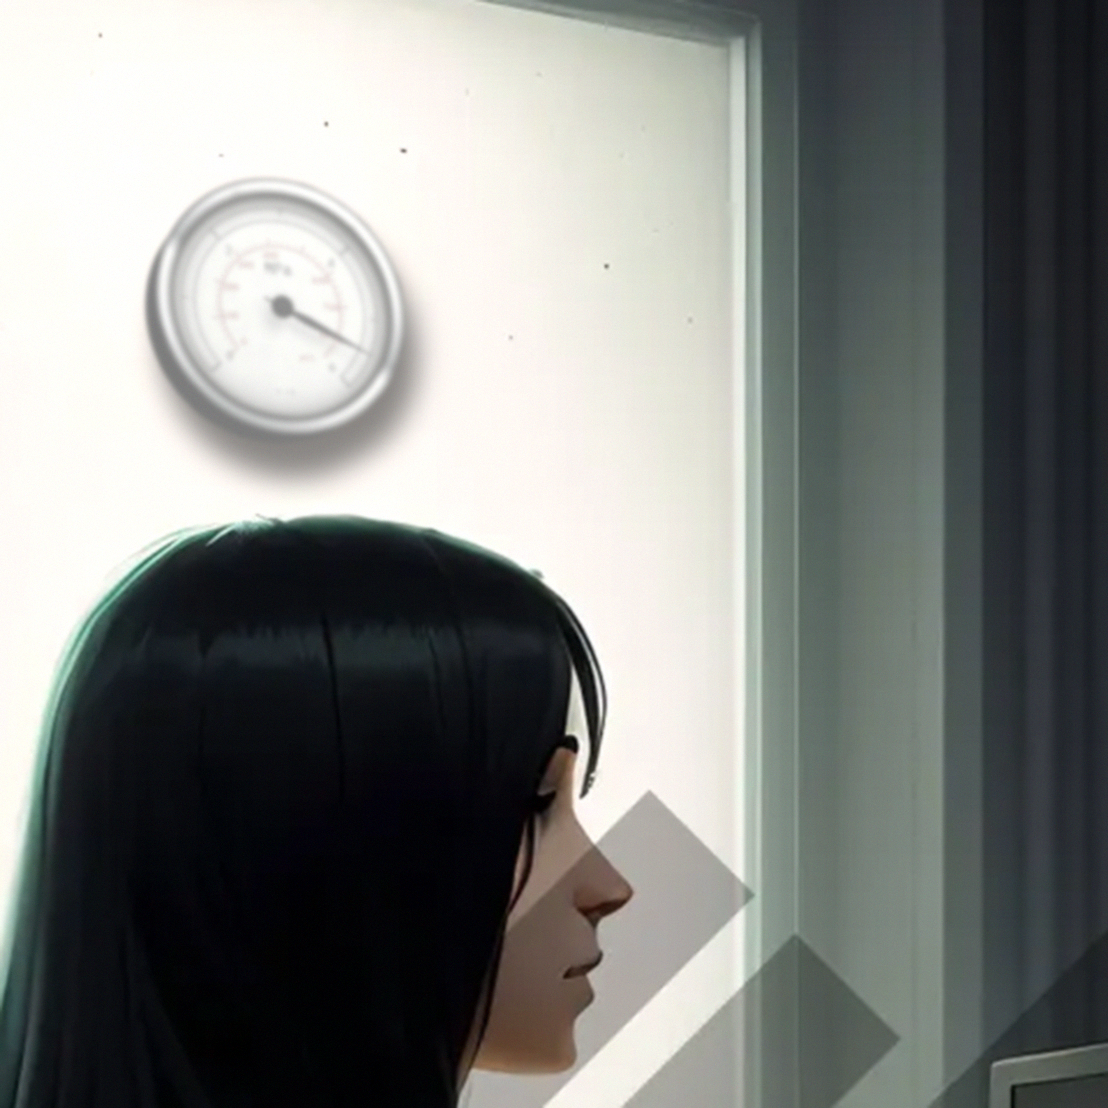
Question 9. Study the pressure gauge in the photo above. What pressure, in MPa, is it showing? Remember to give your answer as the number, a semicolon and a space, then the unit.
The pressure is 5.5; MPa
